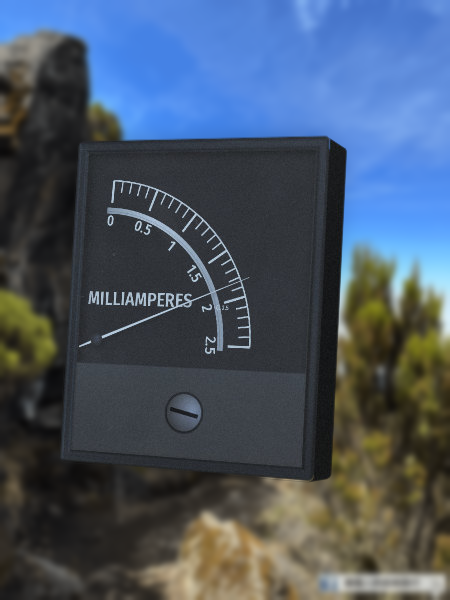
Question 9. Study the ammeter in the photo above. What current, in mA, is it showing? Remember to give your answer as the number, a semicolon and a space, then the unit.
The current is 1.85; mA
